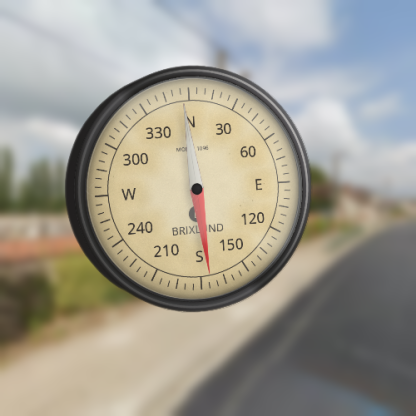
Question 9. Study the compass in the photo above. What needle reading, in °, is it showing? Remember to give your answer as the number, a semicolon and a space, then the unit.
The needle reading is 175; °
